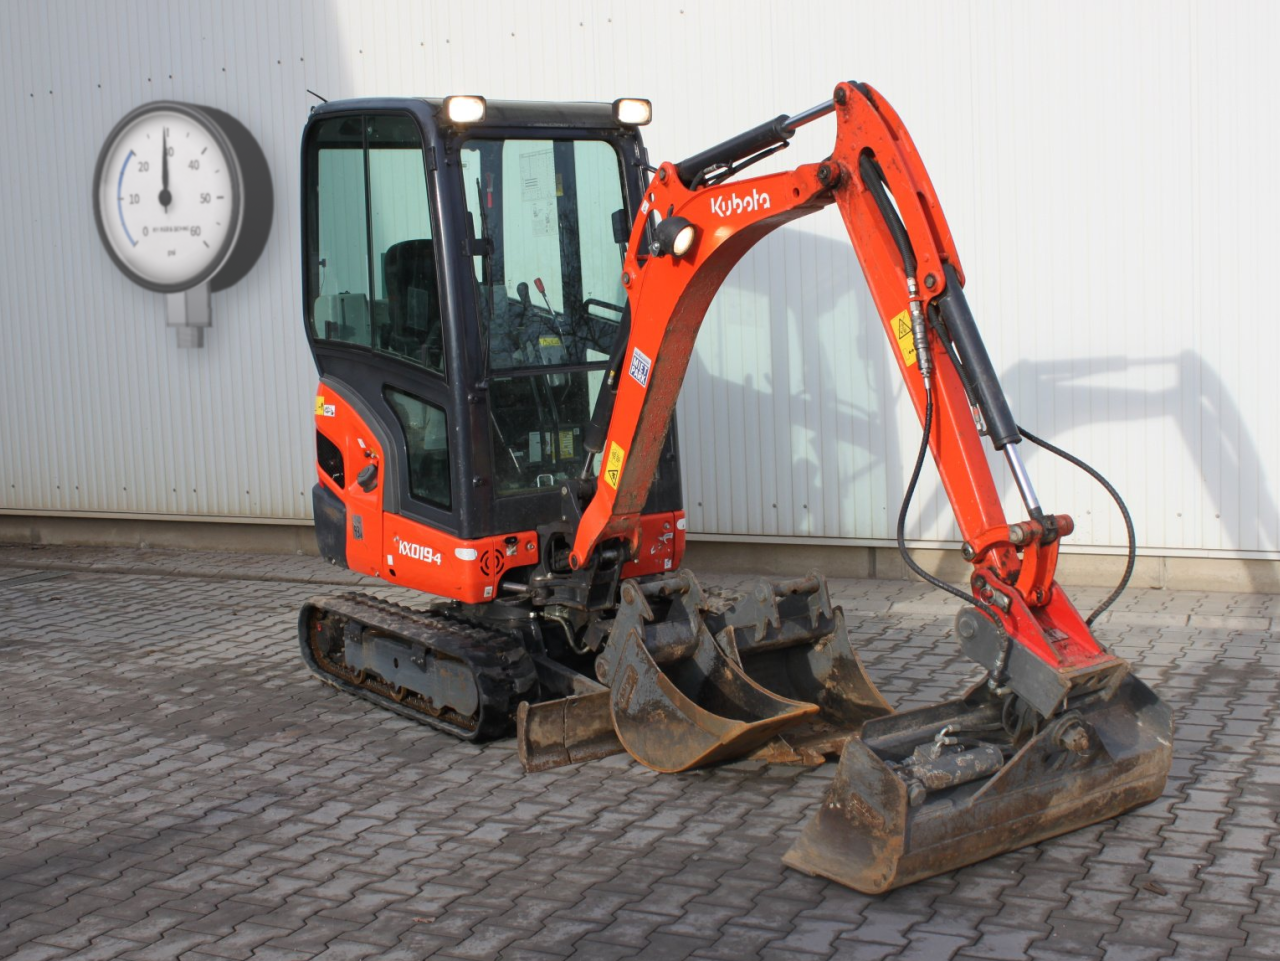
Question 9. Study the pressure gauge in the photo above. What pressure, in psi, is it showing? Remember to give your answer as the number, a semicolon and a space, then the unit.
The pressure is 30; psi
